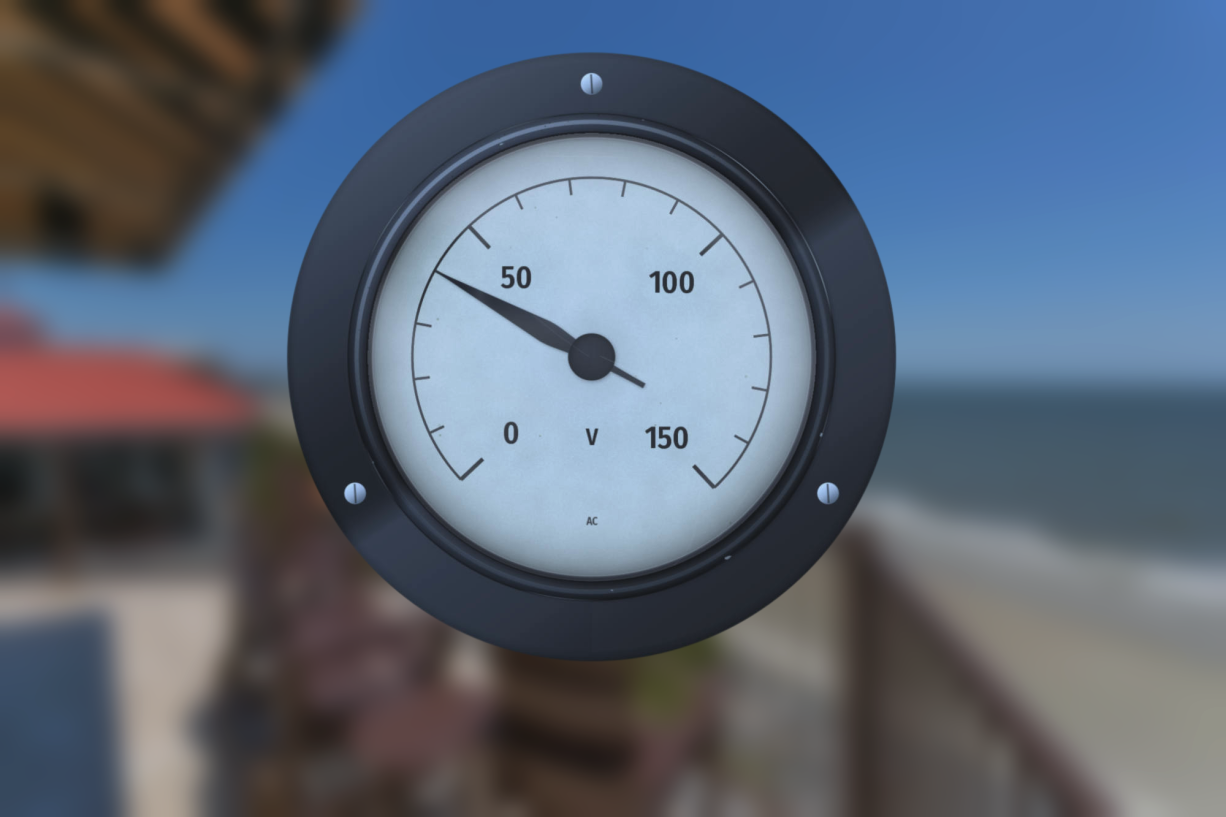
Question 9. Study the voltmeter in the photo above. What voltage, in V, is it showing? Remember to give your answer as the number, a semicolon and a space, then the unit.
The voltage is 40; V
